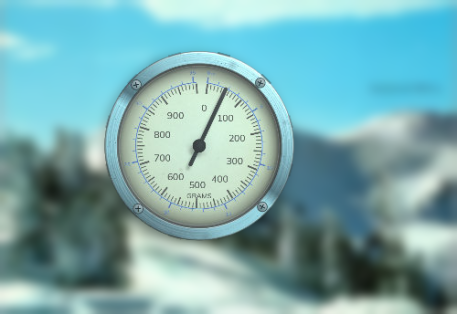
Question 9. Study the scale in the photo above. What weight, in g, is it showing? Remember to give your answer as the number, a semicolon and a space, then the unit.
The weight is 50; g
